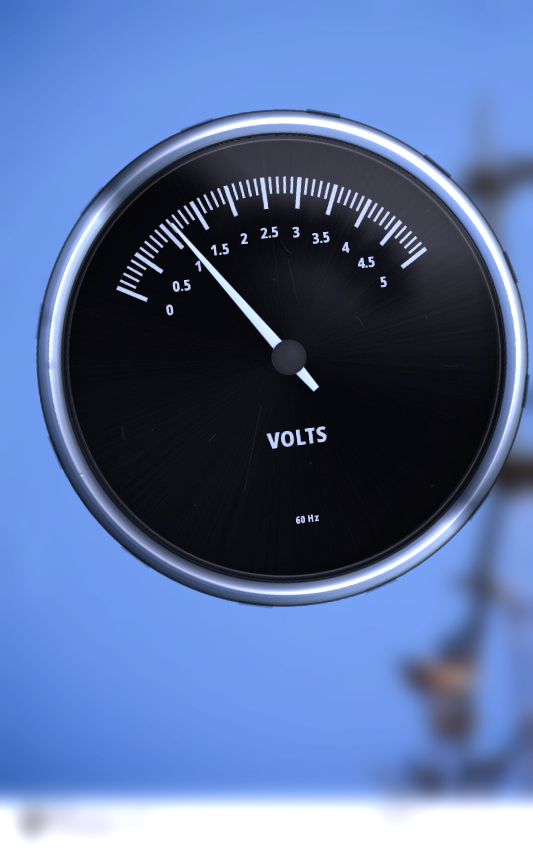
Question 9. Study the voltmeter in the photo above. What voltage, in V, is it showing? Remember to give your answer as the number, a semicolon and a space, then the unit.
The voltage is 1.1; V
